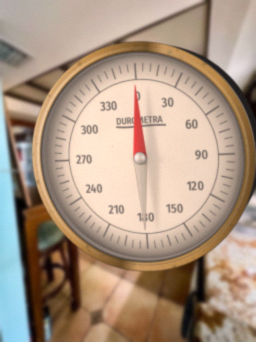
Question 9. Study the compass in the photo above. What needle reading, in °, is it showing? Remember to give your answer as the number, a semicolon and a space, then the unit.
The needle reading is 0; °
